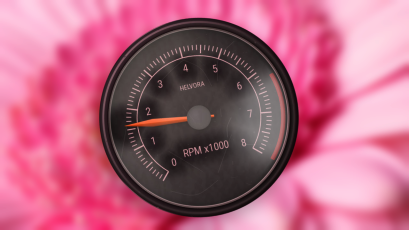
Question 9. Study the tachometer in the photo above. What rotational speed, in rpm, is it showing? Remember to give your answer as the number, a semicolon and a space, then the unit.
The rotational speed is 1600; rpm
